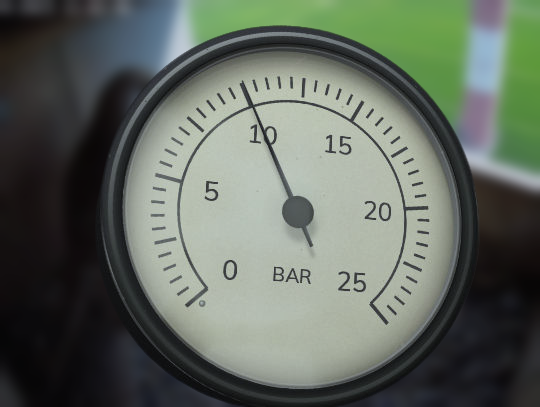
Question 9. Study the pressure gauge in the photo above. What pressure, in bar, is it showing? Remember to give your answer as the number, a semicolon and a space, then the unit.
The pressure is 10; bar
